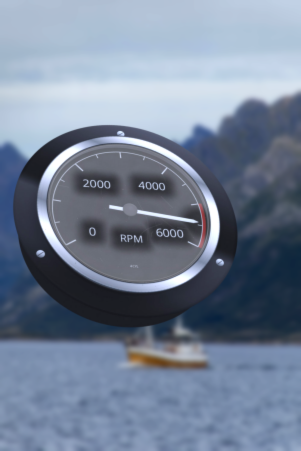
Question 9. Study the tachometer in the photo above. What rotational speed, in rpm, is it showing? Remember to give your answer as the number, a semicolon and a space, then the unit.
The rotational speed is 5500; rpm
